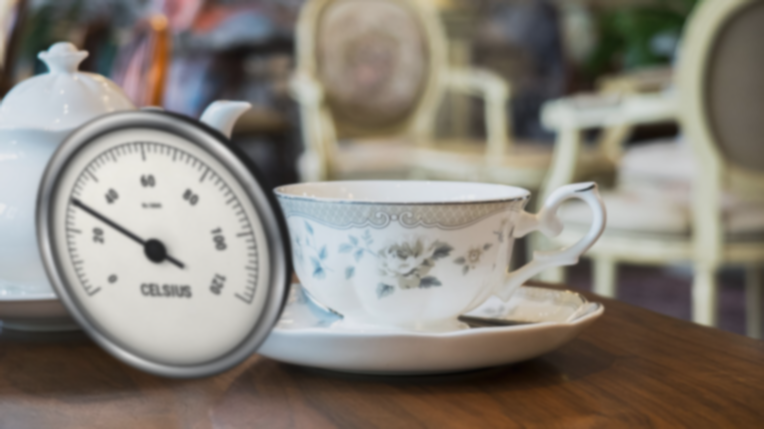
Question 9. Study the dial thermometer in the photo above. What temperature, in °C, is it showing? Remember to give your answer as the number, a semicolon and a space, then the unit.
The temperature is 30; °C
